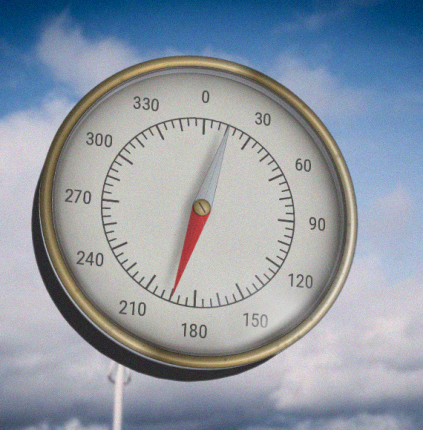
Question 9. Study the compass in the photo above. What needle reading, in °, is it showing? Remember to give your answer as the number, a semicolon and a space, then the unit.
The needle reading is 195; °
